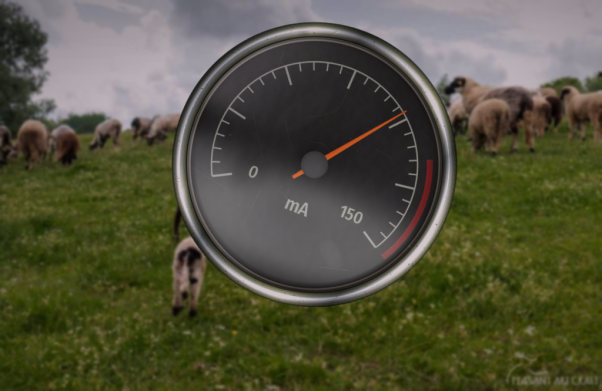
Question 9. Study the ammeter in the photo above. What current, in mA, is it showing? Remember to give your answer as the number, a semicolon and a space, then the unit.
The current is 97.5; mA
